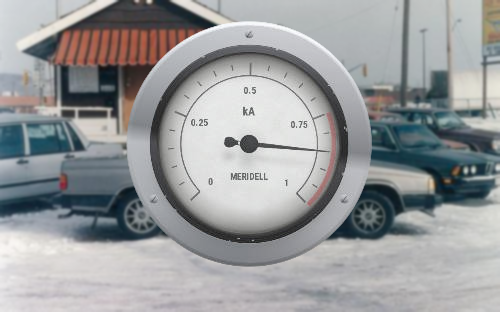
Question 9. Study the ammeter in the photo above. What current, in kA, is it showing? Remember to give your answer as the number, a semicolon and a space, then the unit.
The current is 0.85; kA
